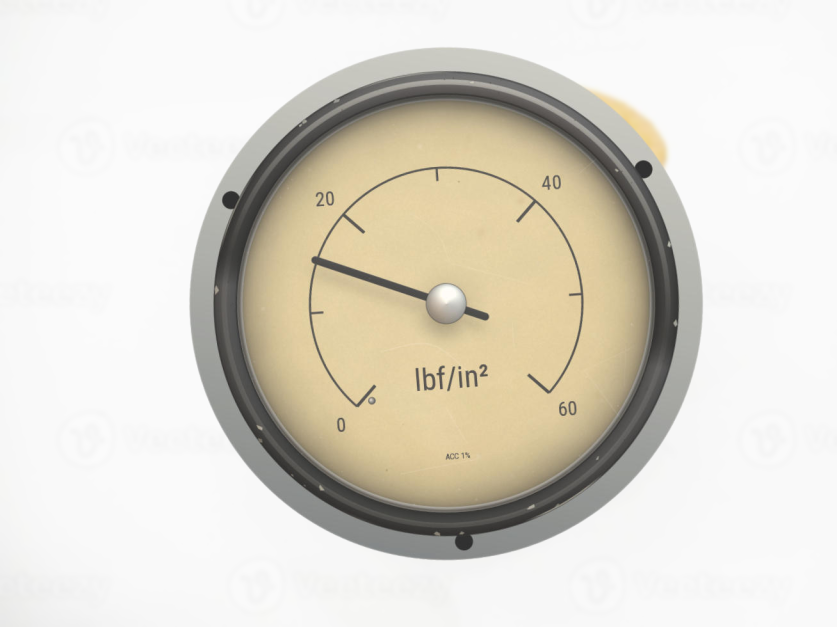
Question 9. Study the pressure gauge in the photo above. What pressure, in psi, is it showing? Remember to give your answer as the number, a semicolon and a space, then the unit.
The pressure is 15; psi
